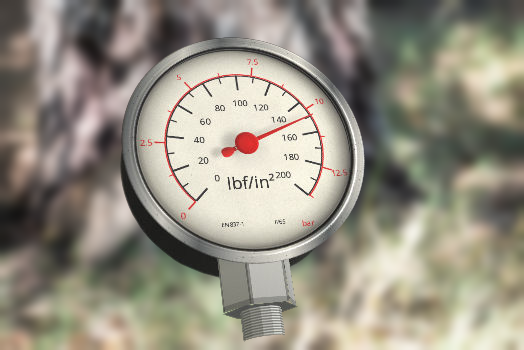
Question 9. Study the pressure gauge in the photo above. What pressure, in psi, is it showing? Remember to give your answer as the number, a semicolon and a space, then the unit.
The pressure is 150; psi
